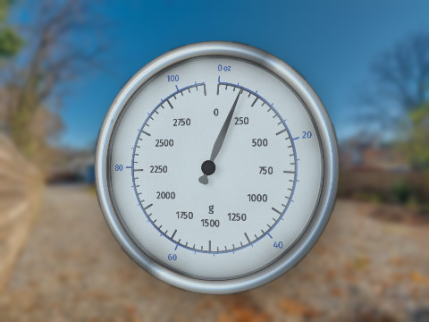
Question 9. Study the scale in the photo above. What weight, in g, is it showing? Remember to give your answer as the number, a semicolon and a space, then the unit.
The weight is 150; g
